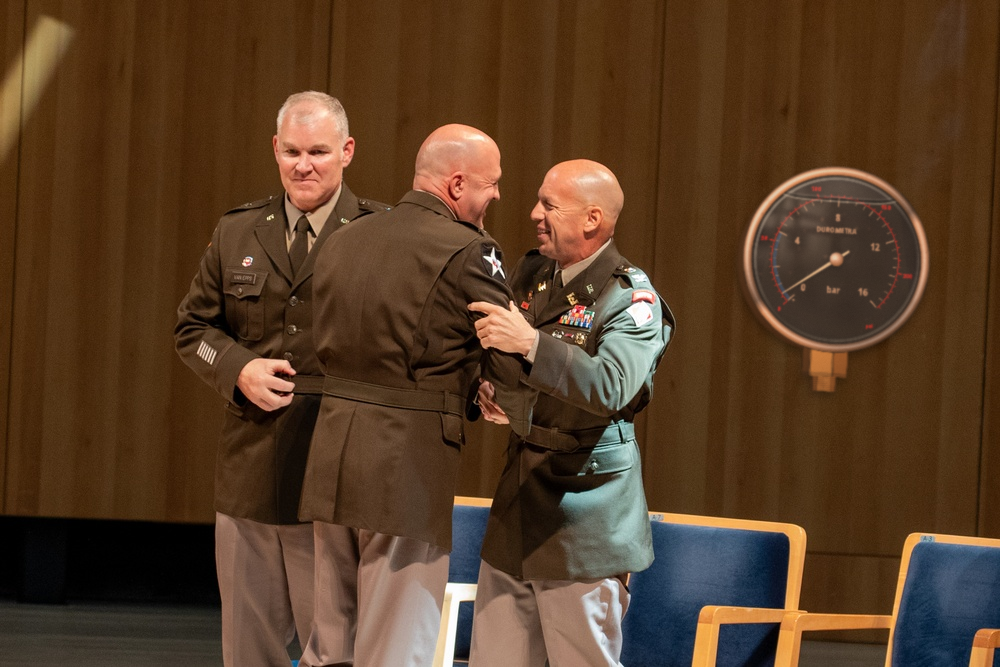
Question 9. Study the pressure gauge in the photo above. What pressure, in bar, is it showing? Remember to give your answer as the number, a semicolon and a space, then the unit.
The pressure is 0.5; bar
